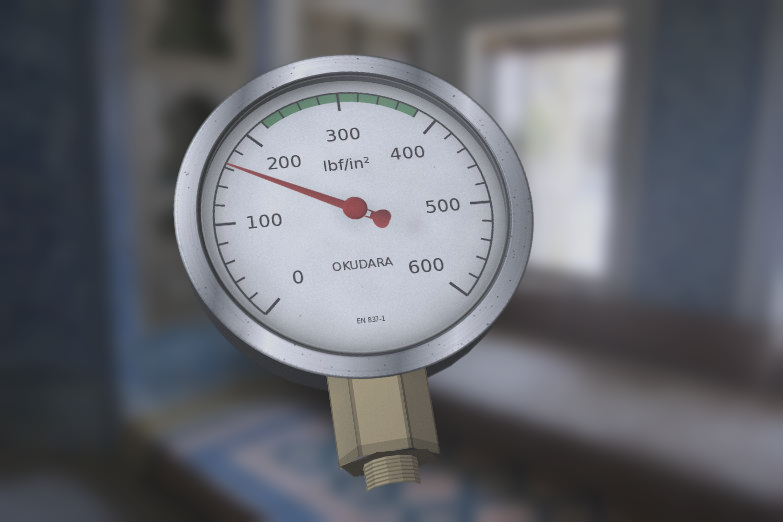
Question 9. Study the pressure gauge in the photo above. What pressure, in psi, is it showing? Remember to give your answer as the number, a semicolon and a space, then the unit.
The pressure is 160; psi
